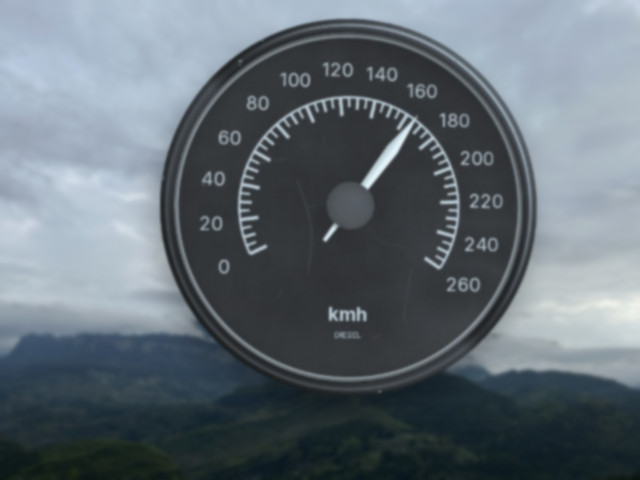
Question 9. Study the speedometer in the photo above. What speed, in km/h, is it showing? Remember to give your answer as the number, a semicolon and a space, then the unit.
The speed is 165; km/h
